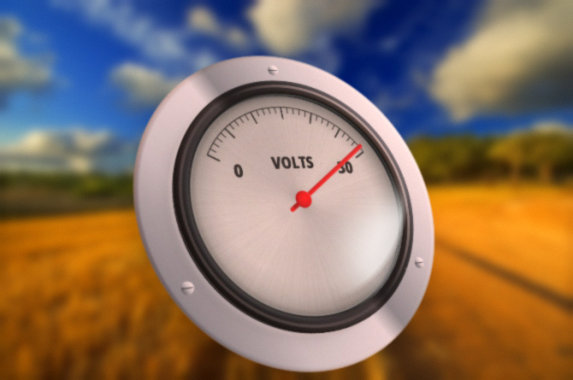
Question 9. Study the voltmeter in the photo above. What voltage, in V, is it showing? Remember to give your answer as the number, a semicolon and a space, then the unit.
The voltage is 29; V
